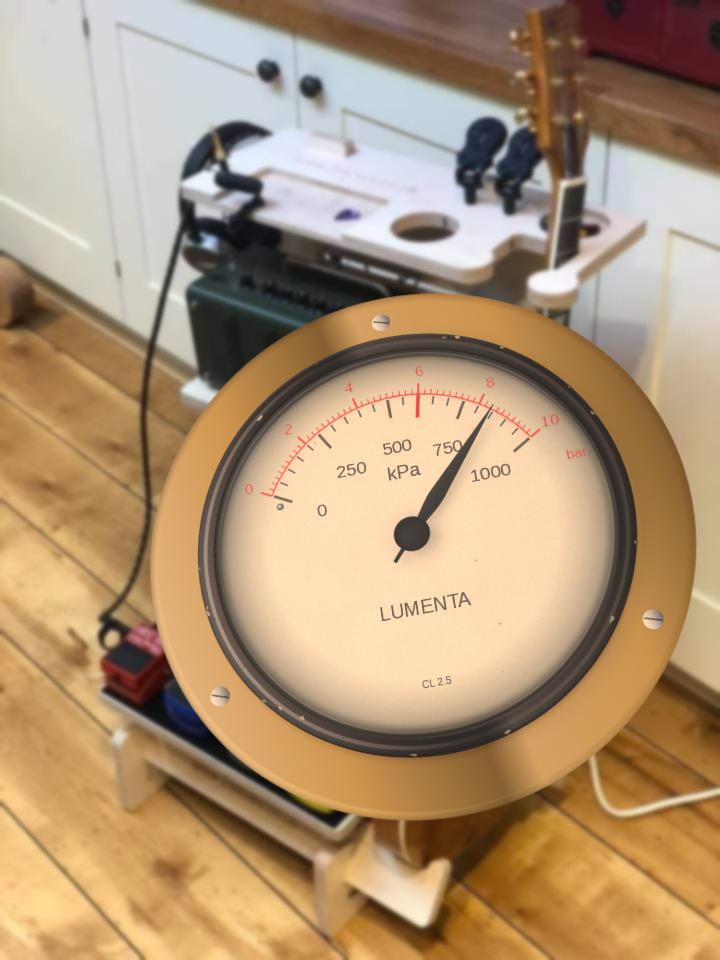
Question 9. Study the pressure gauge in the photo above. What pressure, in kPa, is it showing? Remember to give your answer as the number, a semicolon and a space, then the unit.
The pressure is 850; kPa
